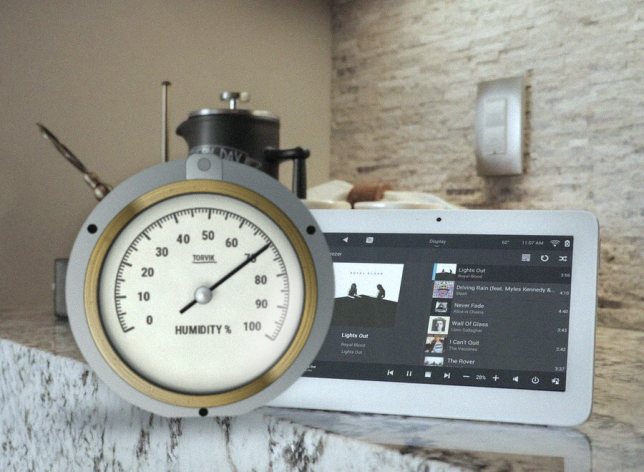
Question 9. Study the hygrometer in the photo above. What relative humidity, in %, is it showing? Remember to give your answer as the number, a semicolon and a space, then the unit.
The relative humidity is 70; %
